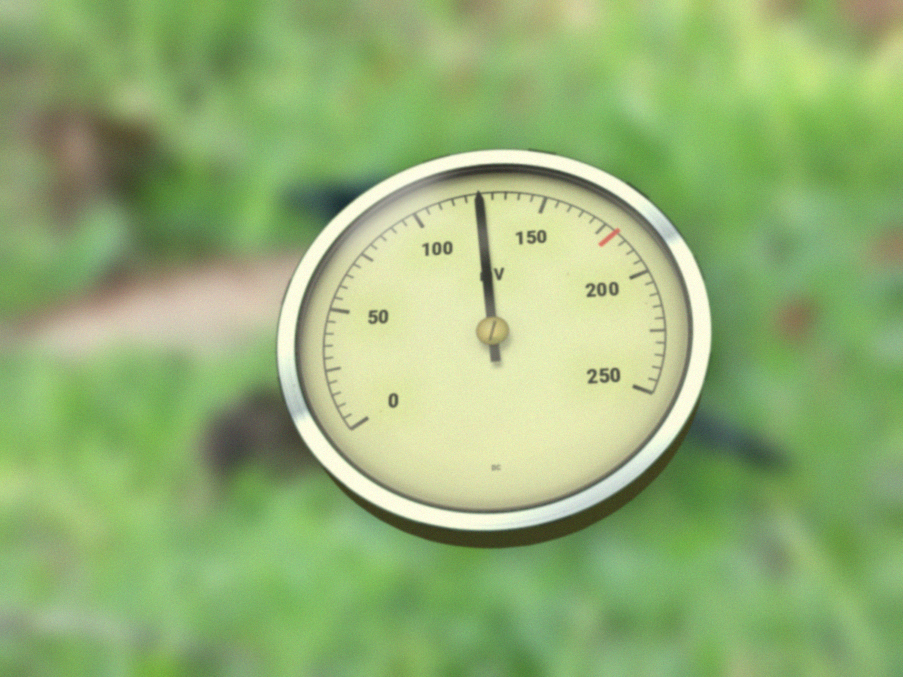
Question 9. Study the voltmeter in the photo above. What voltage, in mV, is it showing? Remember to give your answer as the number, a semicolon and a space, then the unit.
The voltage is 125; mV
